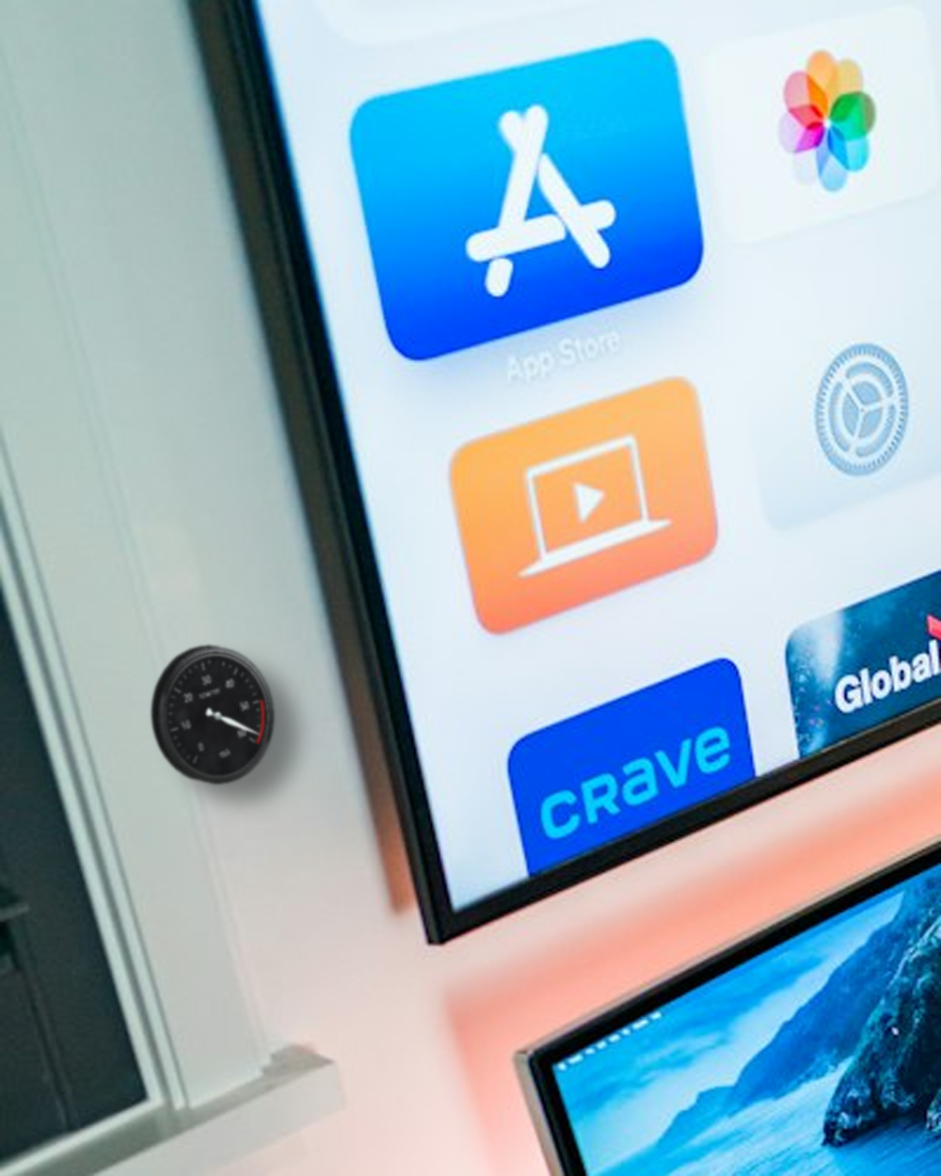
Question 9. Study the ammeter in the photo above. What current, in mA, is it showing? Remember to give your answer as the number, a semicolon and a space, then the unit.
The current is 58; mA
